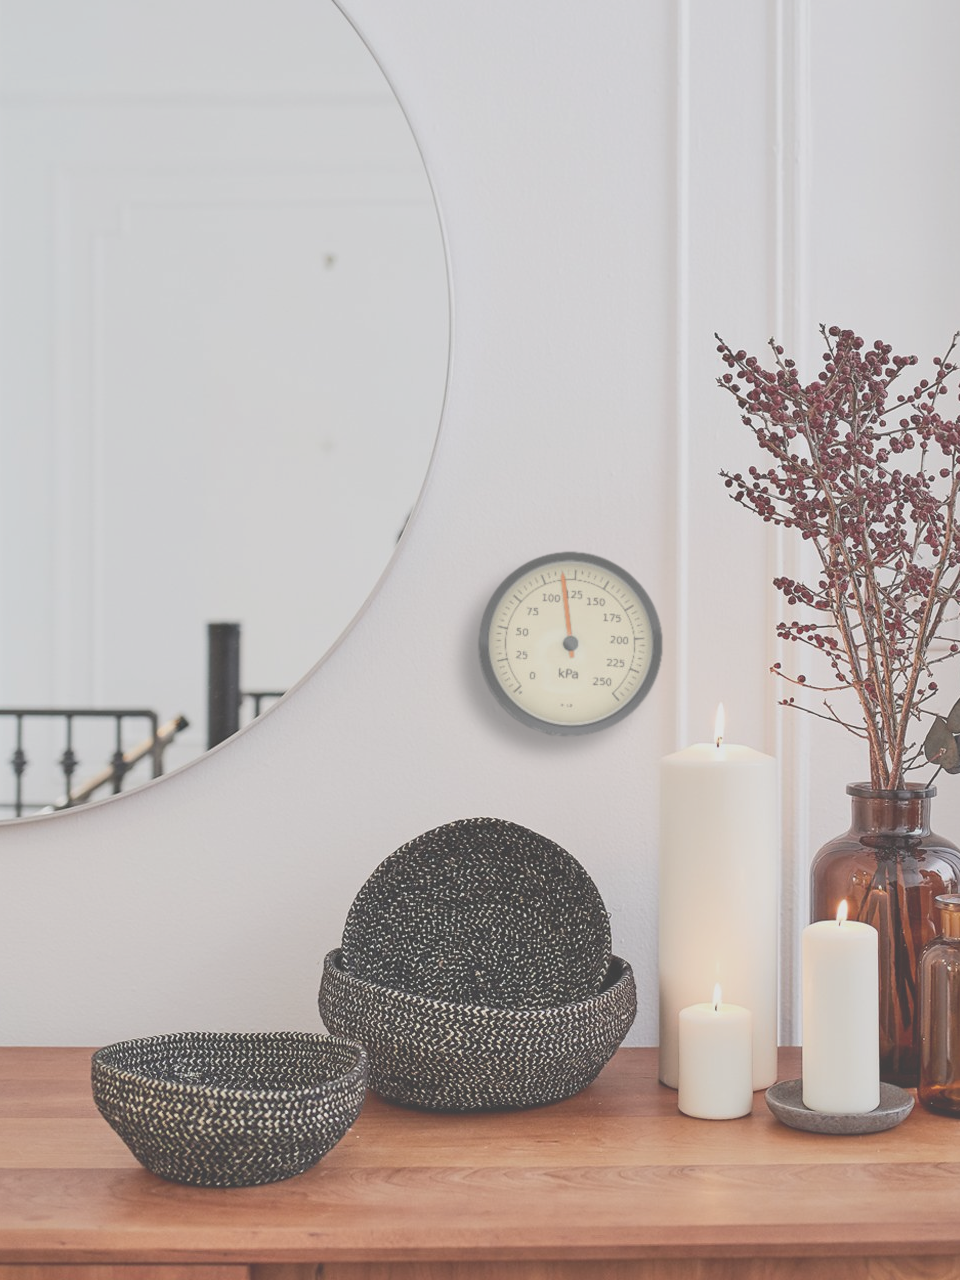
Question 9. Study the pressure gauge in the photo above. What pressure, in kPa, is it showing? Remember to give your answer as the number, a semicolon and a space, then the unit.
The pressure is 115; kPa
